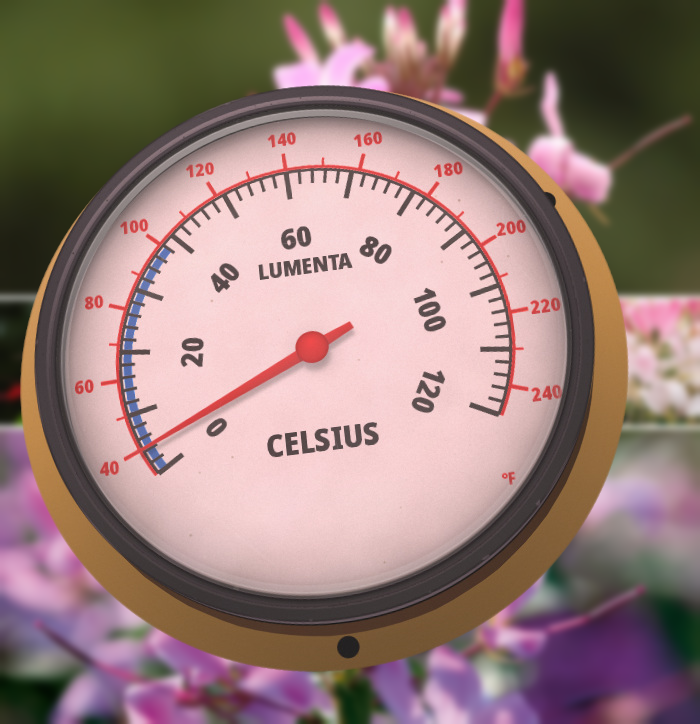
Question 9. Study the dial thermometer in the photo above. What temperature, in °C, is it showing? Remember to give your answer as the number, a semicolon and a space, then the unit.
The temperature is 4; °C
